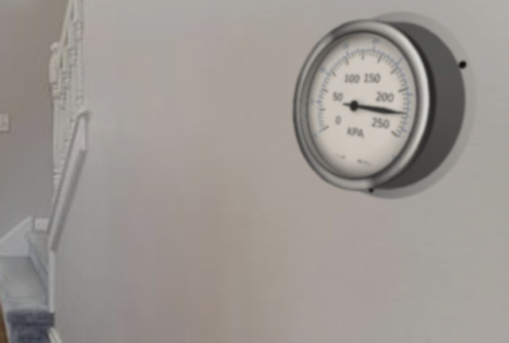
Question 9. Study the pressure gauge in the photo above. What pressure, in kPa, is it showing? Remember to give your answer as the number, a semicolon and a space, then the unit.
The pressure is 225; kPa
